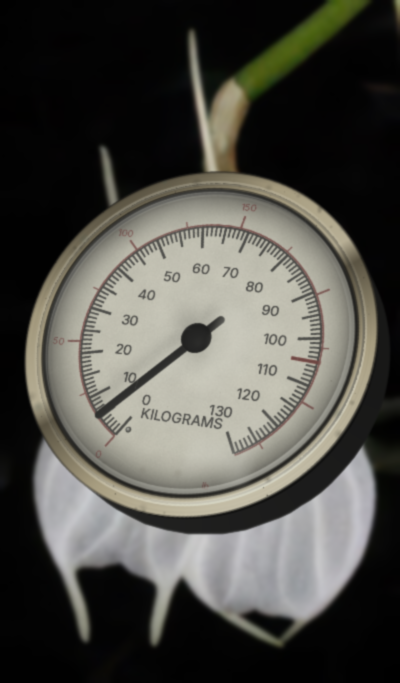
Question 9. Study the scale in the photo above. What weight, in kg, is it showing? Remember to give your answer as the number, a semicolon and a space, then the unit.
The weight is 5; kg
